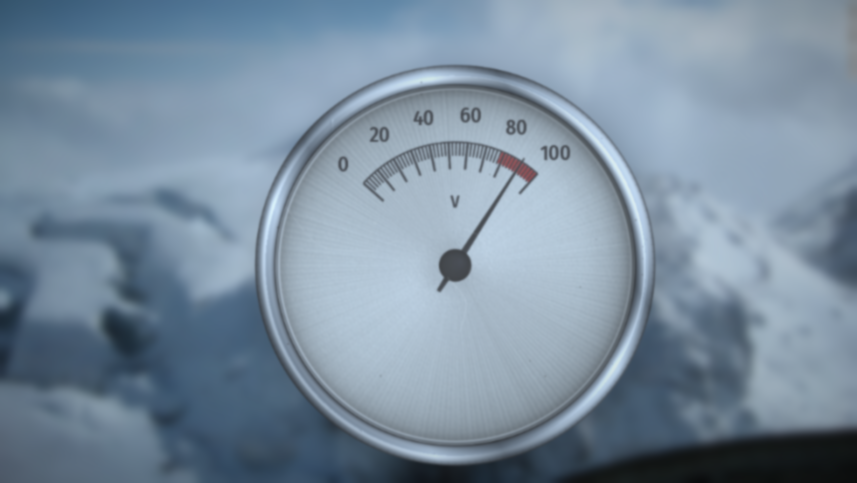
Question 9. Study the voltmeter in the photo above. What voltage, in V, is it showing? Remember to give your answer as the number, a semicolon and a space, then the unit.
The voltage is 90; V
